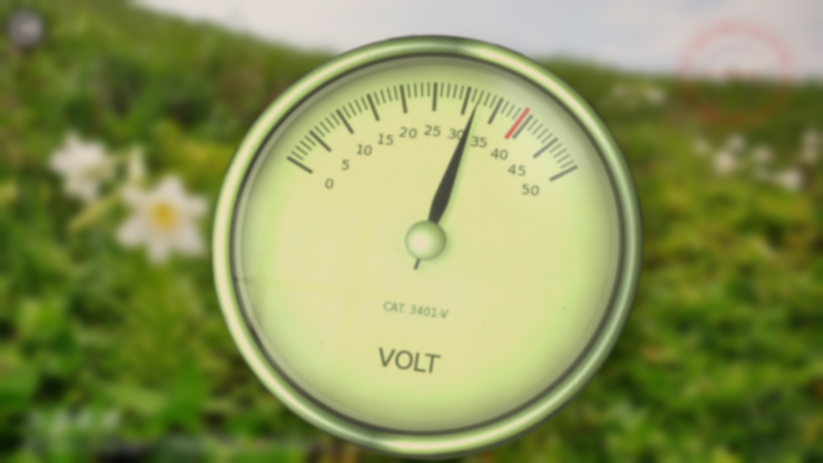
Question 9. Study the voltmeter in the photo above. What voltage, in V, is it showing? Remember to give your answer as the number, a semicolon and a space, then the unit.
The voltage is 32; V
